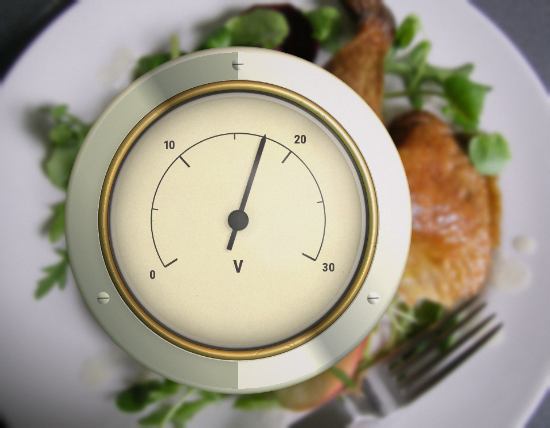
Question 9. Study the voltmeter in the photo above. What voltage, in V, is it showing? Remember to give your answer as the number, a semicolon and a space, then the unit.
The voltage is 17.5; V
